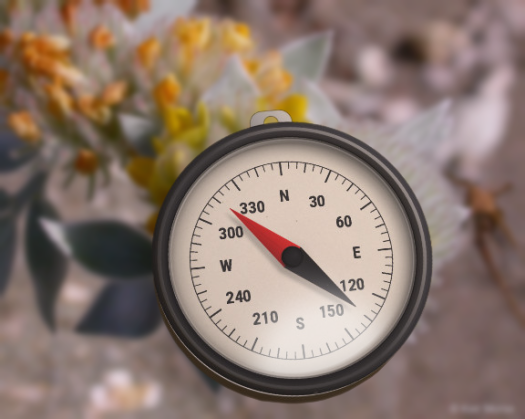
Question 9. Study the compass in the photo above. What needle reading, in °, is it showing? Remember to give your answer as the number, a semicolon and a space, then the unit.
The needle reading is 315; °
